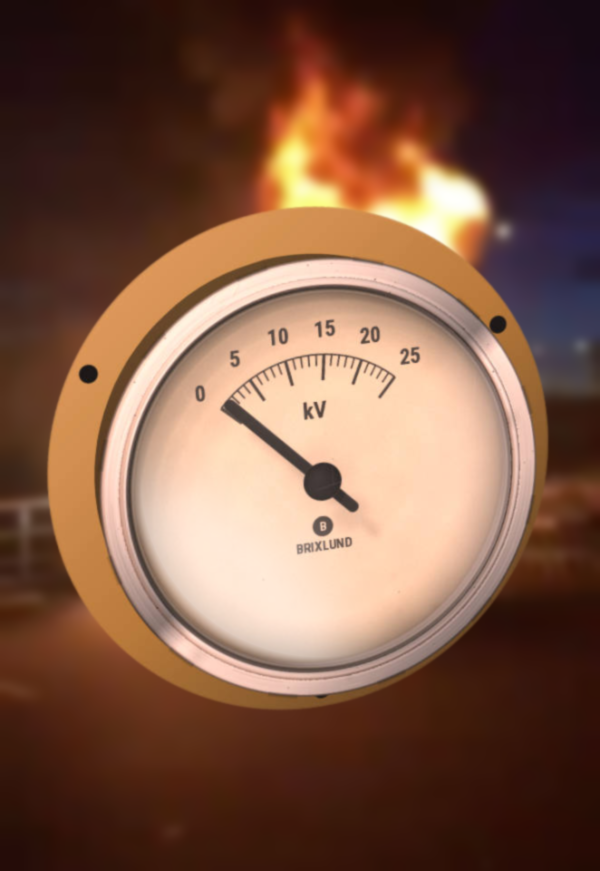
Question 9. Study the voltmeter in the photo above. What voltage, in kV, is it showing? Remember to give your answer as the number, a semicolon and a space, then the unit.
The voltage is 1; kV
